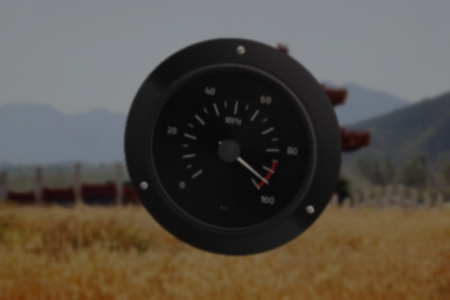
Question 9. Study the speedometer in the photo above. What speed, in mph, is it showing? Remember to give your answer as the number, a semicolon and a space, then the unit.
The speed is 95; mph
